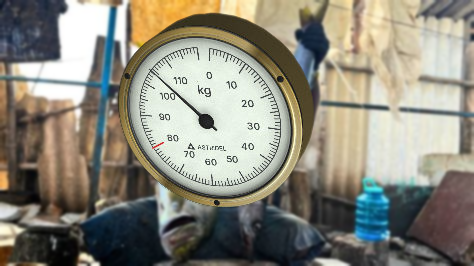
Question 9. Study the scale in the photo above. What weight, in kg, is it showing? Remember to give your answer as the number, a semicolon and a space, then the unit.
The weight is 105; kg
